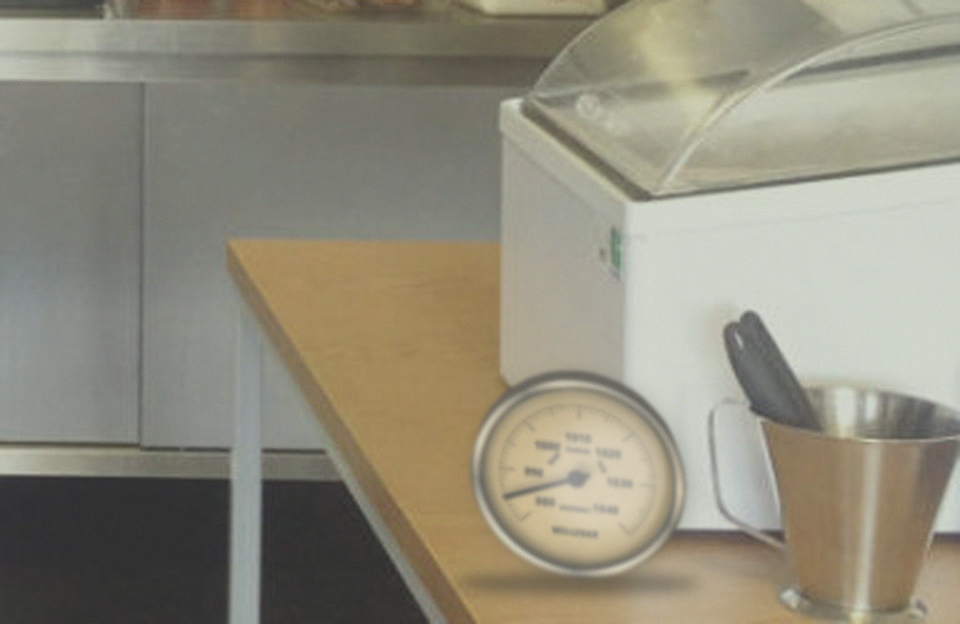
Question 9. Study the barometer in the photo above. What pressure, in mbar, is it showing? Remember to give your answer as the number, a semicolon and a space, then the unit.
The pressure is 985; mbar
